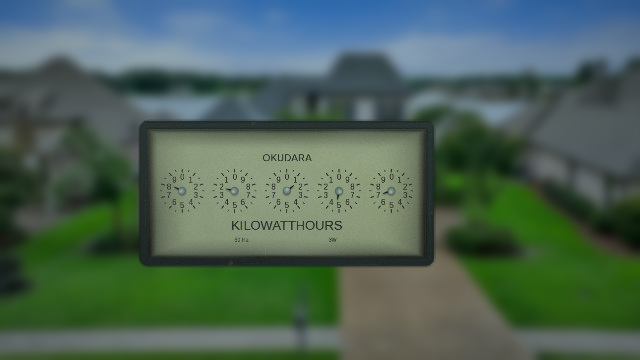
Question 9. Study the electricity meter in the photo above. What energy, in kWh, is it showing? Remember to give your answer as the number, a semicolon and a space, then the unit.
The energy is 82147; kWh
